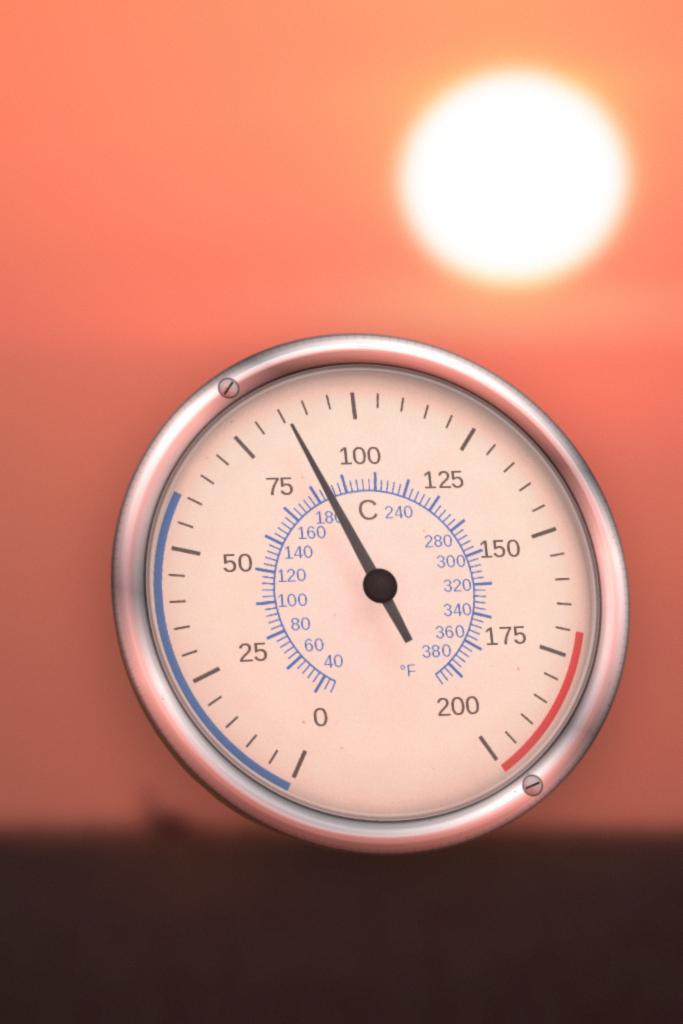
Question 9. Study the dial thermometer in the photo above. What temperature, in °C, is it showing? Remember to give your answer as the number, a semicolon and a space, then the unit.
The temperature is 85; °C
